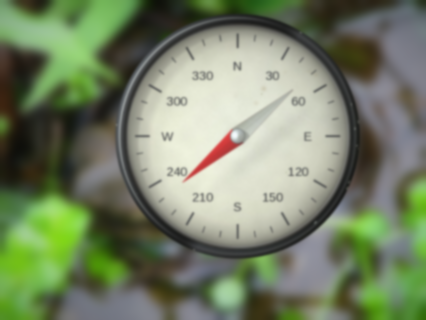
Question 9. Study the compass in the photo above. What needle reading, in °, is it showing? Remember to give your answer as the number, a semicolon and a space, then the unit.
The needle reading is 230; °
